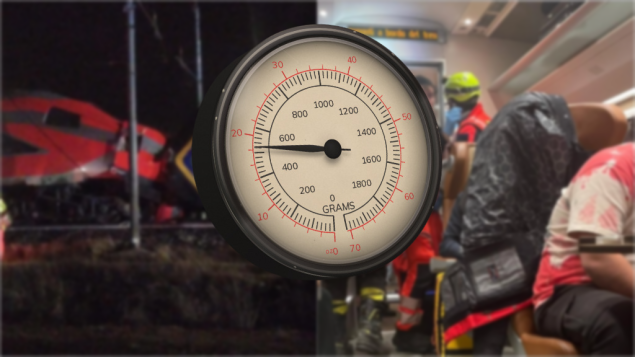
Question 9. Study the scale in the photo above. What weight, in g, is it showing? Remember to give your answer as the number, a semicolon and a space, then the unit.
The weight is 520; g
